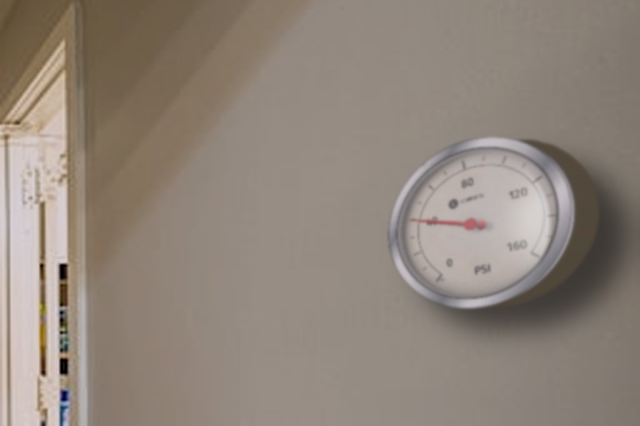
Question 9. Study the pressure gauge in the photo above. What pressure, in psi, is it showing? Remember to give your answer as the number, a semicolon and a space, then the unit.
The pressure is 40; psi
